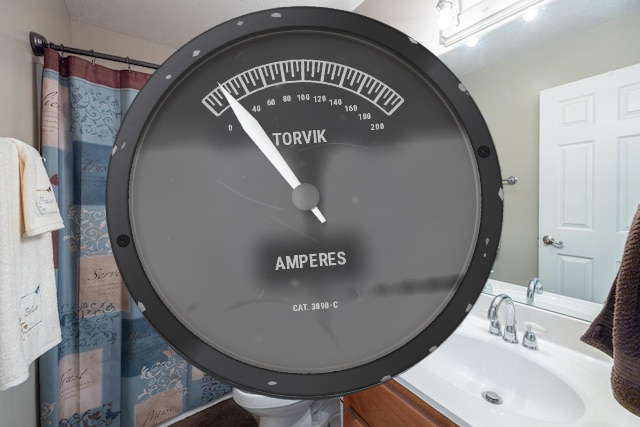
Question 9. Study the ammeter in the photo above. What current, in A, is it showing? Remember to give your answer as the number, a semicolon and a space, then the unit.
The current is 20; A
